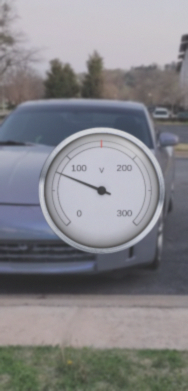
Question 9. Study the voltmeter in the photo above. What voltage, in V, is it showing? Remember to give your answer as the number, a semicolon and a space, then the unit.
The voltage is 75; V
